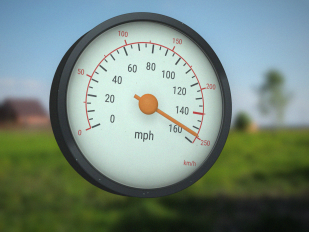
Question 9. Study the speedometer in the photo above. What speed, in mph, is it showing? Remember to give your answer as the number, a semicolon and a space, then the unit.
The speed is 155; mph
